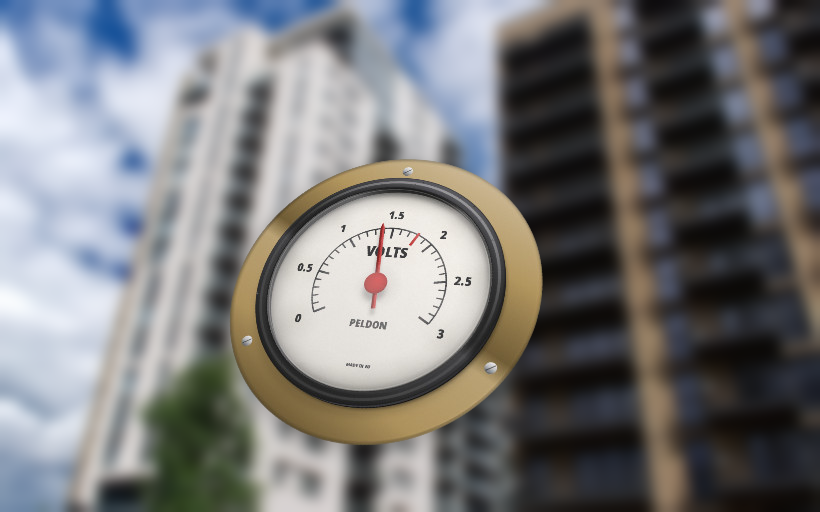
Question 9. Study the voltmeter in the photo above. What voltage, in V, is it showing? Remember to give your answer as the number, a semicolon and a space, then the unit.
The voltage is 1.4; V
